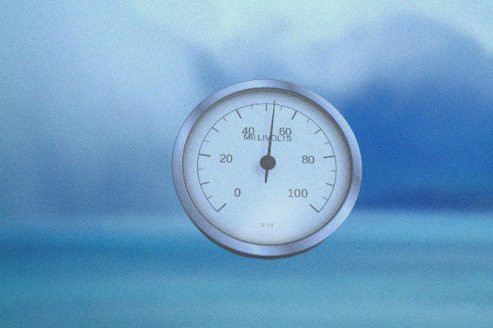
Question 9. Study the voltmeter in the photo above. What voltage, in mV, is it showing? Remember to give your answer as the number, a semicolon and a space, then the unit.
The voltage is 52.5; mV
